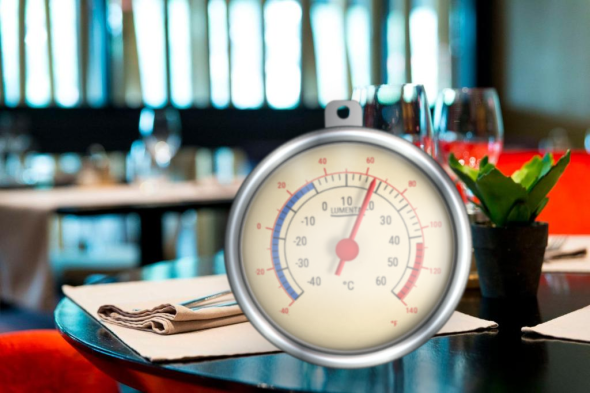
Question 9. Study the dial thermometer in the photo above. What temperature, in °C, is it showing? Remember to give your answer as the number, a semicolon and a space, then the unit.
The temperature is 18; °C
